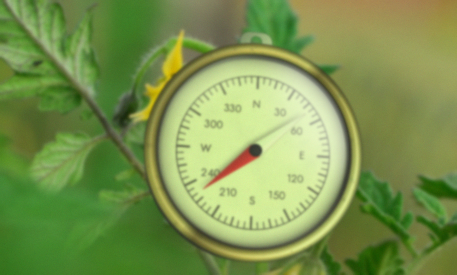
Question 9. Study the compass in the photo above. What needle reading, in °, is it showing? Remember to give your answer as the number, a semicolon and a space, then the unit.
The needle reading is 230; °
